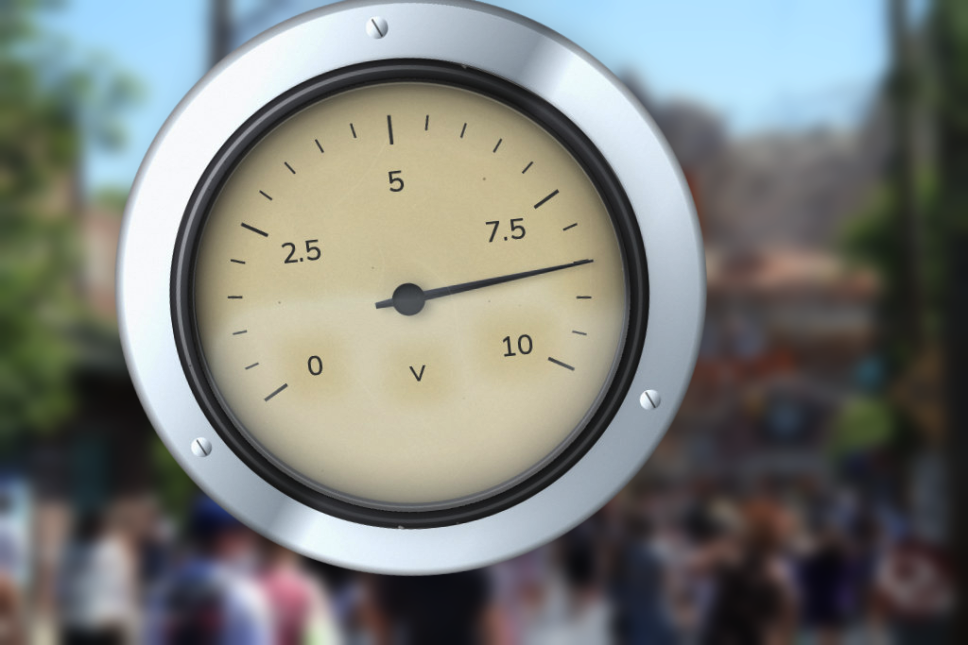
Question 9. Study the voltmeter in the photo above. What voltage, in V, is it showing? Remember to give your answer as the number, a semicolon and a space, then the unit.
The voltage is 8.5; V
